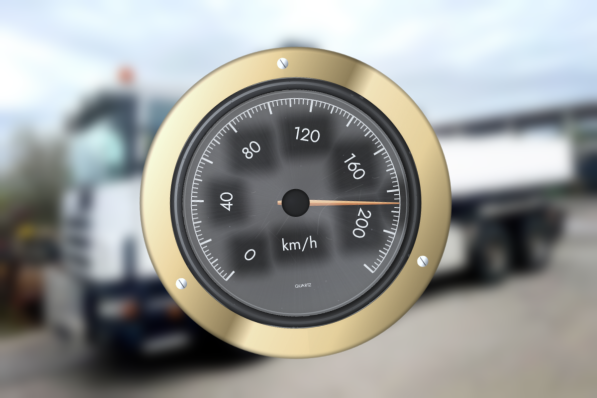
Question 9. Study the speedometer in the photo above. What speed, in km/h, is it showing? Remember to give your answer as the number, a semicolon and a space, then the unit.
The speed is 186; km/h
